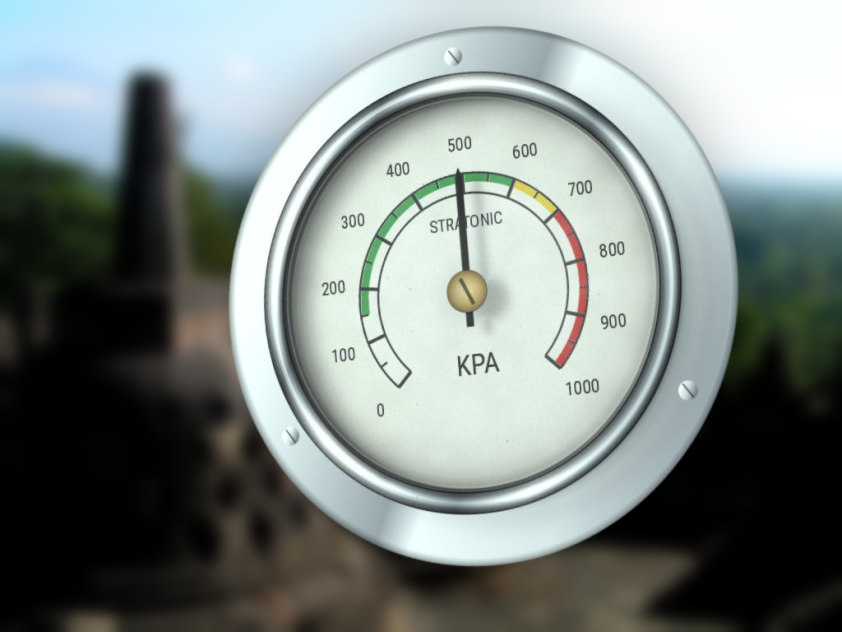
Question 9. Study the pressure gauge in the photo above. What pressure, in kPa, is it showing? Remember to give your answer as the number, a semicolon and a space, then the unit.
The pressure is 500; kPa
